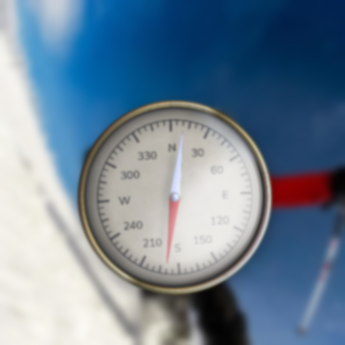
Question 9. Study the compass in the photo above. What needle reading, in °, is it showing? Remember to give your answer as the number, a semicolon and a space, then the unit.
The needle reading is 190; °
